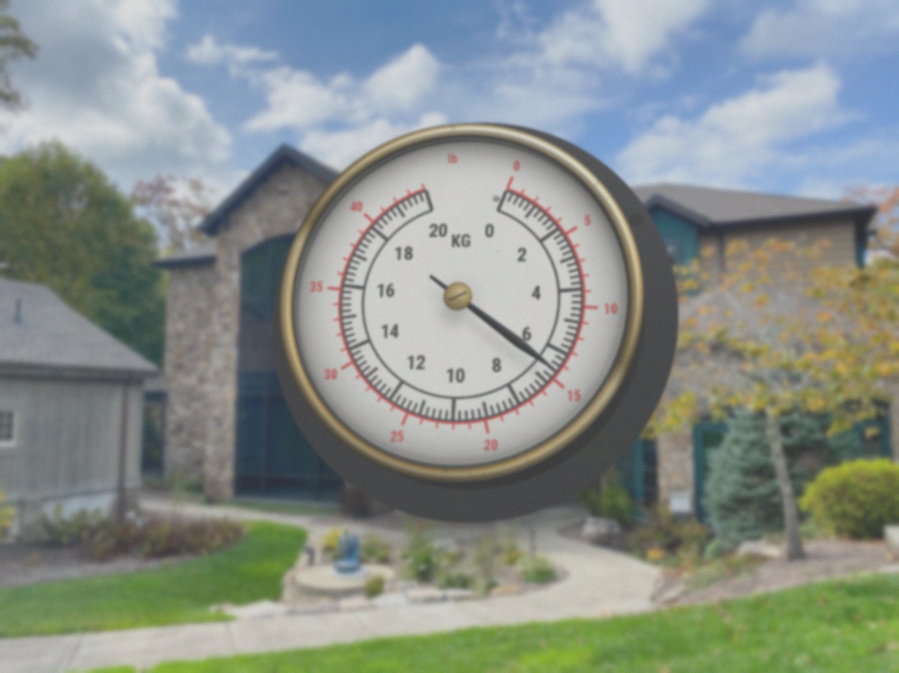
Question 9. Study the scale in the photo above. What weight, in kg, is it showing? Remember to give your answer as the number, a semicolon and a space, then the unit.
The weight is 6.6; kg
